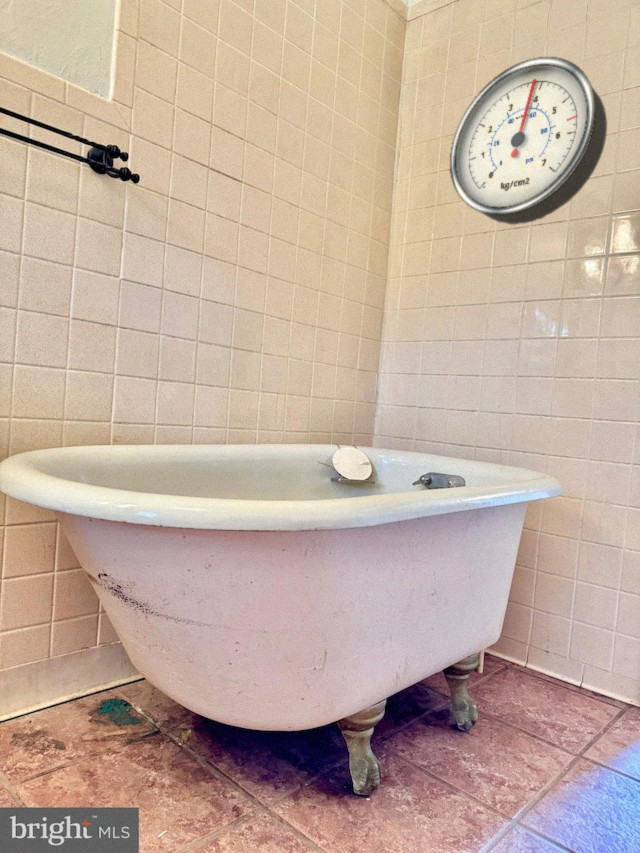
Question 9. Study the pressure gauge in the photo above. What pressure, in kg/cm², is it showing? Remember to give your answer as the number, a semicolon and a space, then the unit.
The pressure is 3.8; kg/cm²
